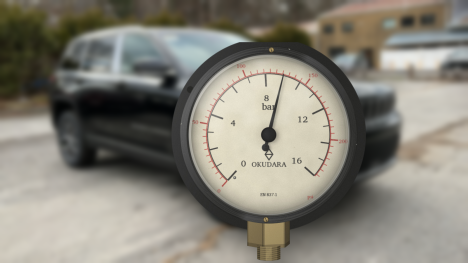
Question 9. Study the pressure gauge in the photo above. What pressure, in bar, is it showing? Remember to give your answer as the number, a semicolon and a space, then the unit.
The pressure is 9; bar
